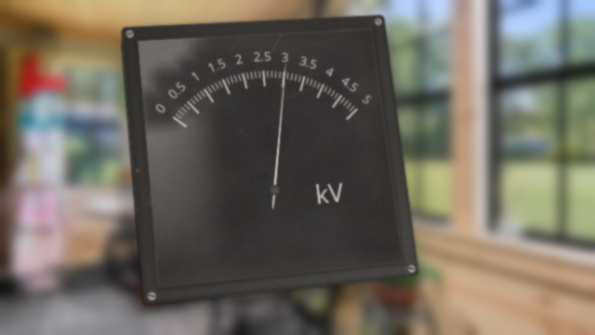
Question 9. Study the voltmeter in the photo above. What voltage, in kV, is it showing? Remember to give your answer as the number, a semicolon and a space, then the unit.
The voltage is 3; kV
